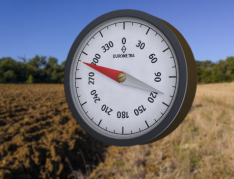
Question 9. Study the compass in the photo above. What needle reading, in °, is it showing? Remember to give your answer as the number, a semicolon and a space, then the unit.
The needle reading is 290; °
